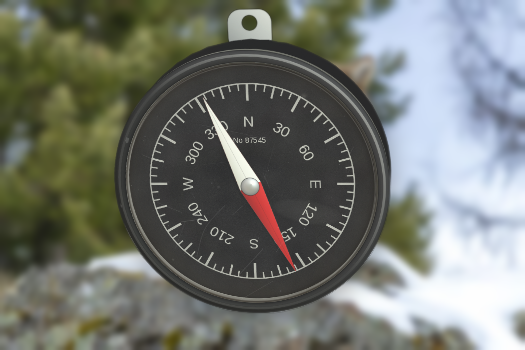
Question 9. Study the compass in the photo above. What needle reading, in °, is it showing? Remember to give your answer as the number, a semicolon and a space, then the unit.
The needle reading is 155; °
